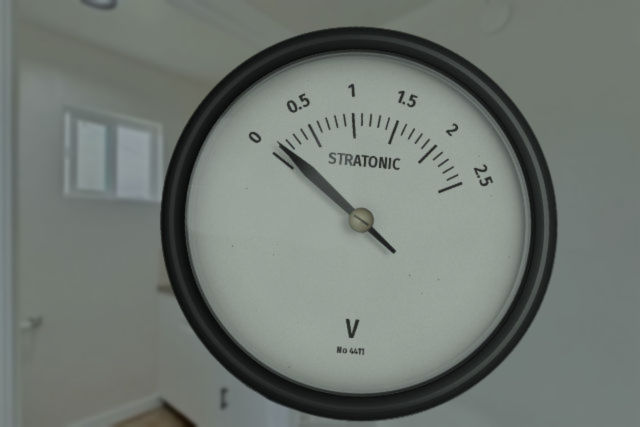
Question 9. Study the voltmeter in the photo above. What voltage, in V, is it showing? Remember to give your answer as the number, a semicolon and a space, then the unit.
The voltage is 0.1; V
